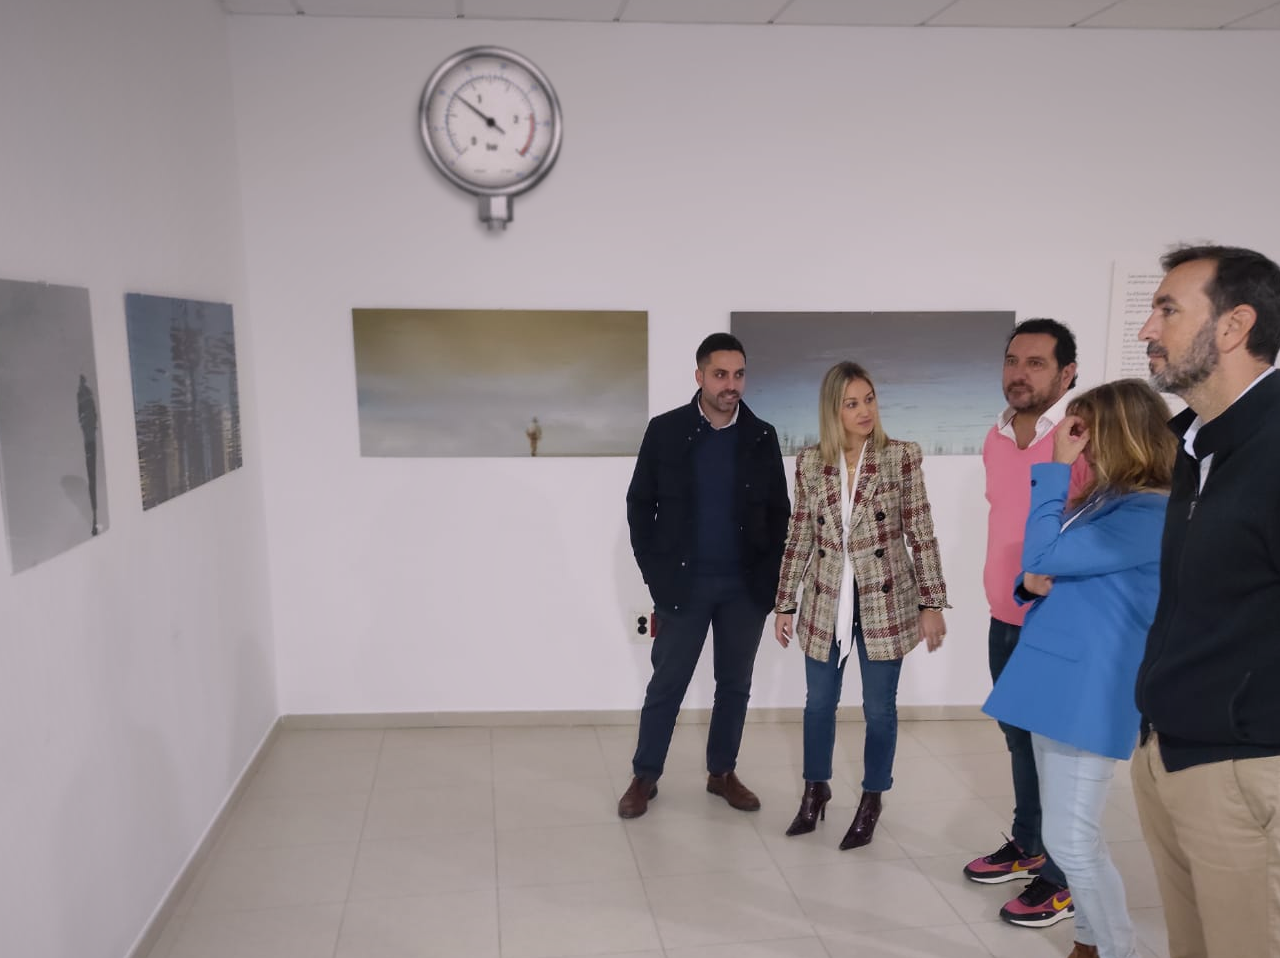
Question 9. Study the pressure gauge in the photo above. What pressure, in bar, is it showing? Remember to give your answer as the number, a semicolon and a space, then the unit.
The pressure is 0.75; bar
